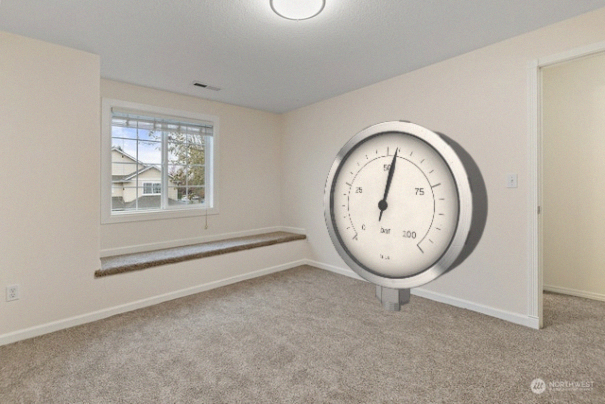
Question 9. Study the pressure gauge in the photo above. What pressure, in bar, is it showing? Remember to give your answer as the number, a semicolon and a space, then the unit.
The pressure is 55; bar
